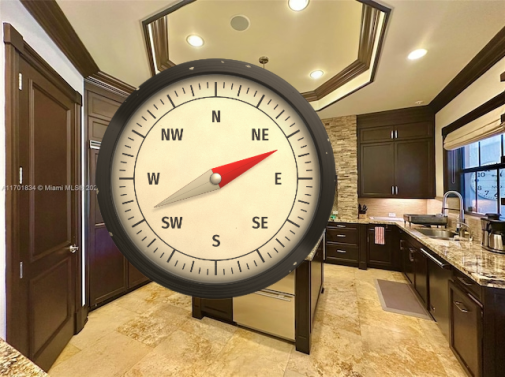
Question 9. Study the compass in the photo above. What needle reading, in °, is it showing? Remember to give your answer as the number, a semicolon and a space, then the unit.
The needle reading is 65; °
